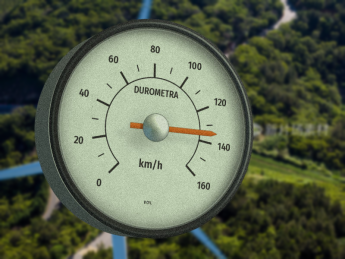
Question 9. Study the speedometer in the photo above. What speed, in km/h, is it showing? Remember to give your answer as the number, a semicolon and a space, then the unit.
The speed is 135; km/h
